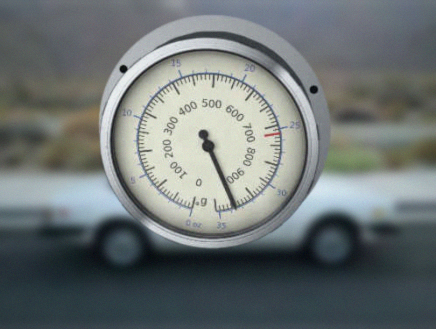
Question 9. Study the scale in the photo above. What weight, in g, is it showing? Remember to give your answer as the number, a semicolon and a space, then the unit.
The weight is 950; g
